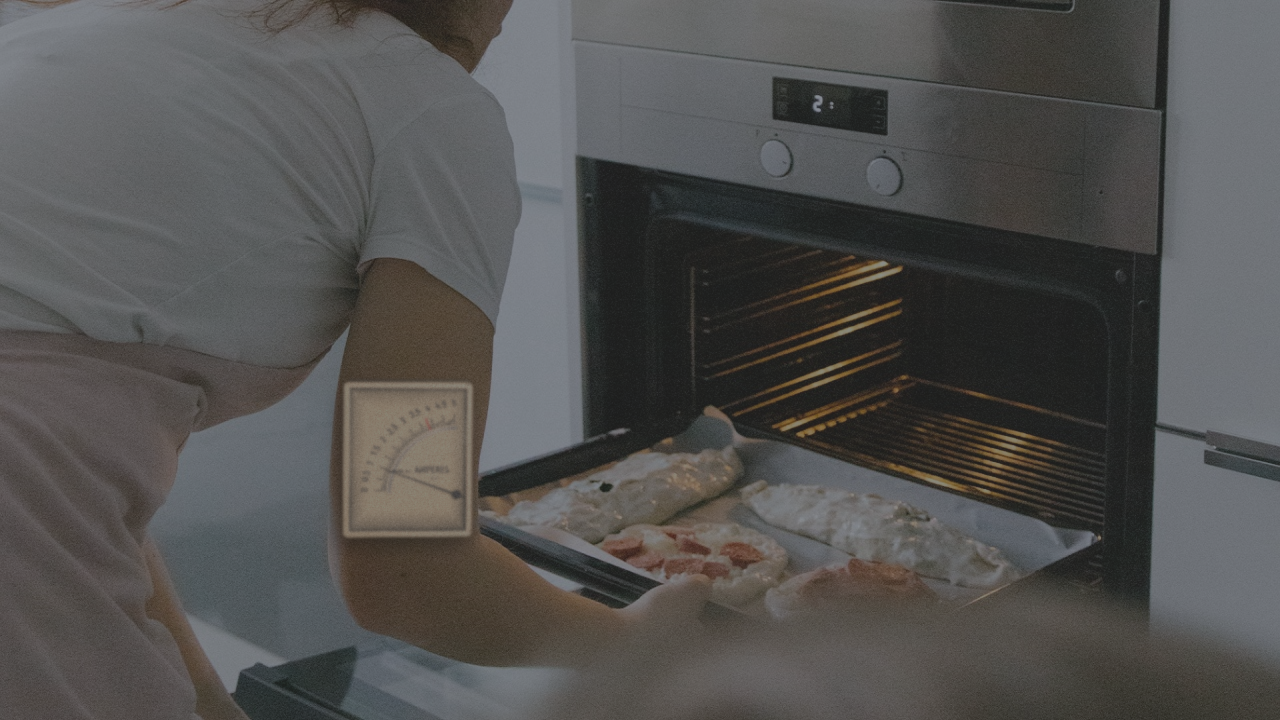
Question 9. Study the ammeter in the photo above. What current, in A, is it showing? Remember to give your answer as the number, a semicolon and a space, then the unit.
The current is 1; A
